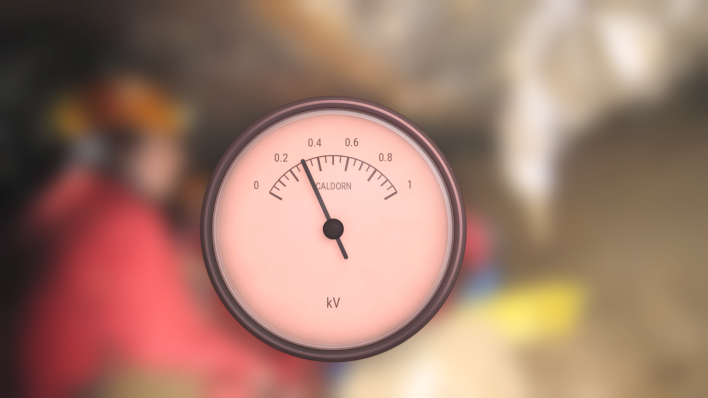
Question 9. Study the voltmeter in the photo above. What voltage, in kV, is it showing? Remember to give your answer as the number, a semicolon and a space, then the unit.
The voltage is 0.3; kV
